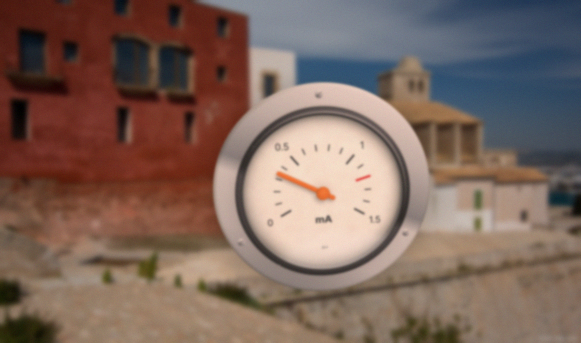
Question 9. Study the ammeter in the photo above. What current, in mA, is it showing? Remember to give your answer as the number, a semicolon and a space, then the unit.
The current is 0.35; mA
